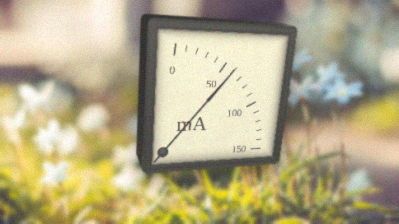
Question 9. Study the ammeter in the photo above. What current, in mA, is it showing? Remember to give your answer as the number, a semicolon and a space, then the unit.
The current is 60; mA
